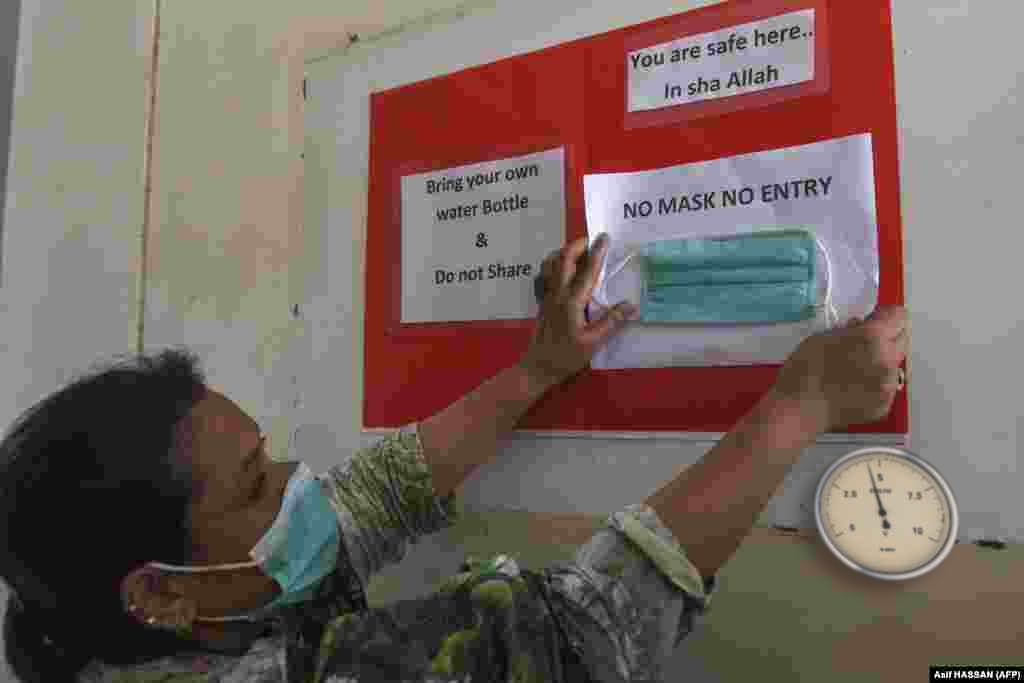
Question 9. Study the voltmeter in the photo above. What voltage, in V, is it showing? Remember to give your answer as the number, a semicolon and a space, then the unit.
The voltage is 4.5; V
